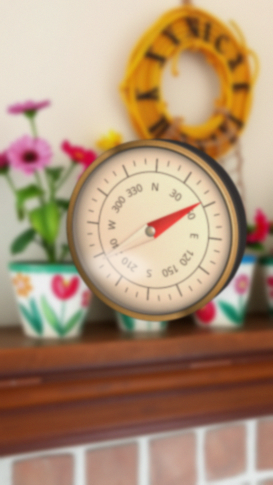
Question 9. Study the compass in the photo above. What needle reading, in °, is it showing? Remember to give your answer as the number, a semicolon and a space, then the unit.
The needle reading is 55; °
